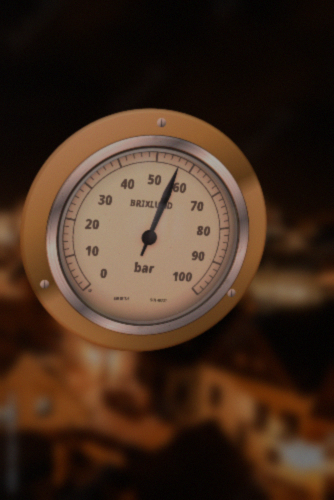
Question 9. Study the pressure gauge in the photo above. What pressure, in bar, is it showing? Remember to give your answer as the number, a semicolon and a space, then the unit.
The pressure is 56; bar
